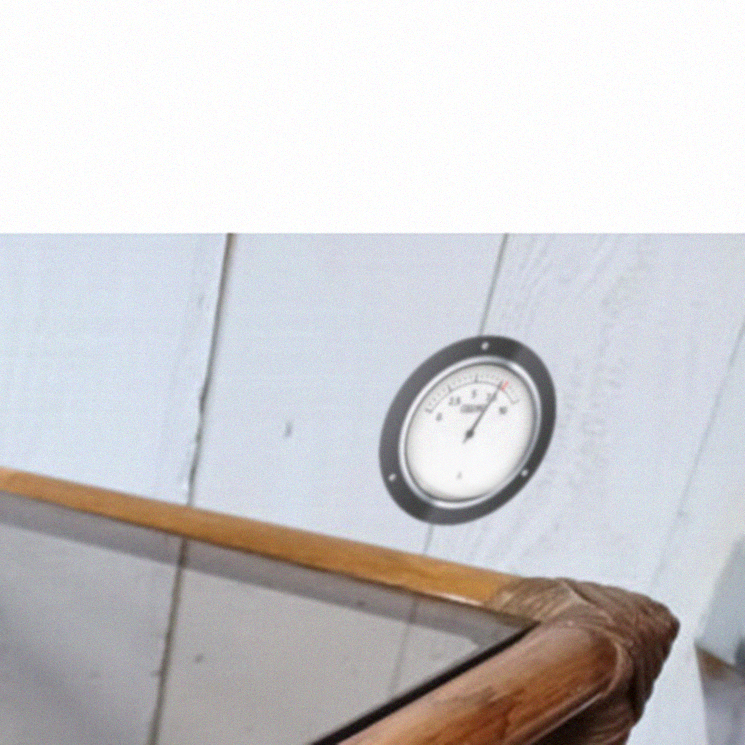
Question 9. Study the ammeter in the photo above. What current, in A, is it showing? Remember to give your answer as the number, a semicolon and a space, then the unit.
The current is 7.5; A
